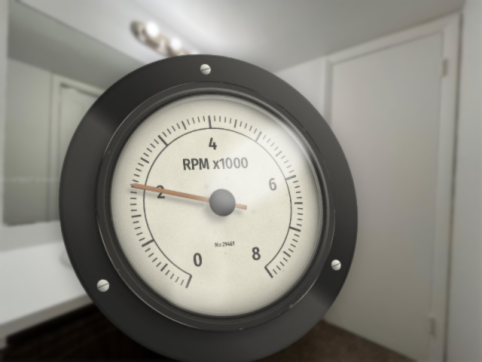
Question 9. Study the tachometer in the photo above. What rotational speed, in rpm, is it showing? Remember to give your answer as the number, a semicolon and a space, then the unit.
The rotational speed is 2000; rpm
